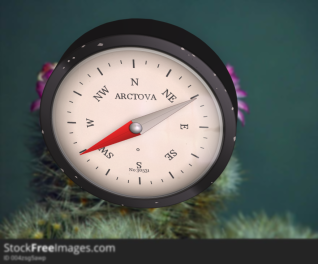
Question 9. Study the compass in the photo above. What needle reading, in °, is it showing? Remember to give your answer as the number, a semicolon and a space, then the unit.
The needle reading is 240; °
